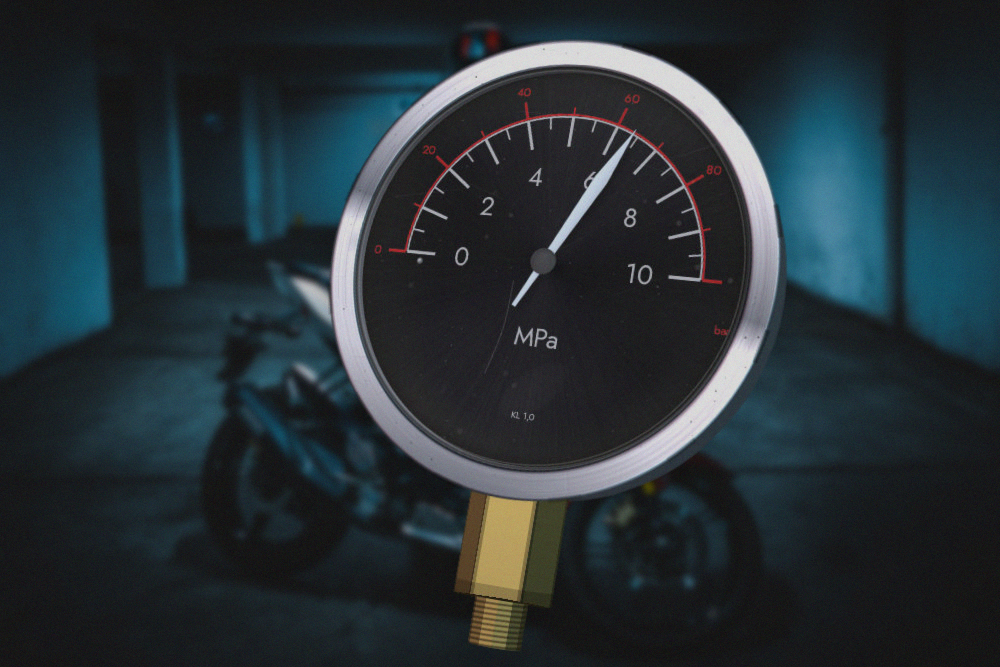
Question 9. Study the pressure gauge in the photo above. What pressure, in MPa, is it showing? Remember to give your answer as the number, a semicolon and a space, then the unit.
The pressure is 6.5; MPa
